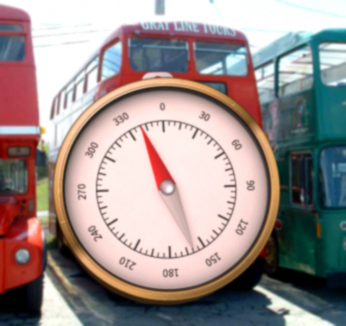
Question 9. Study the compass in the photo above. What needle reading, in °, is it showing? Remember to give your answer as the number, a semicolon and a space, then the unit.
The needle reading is 340; °
